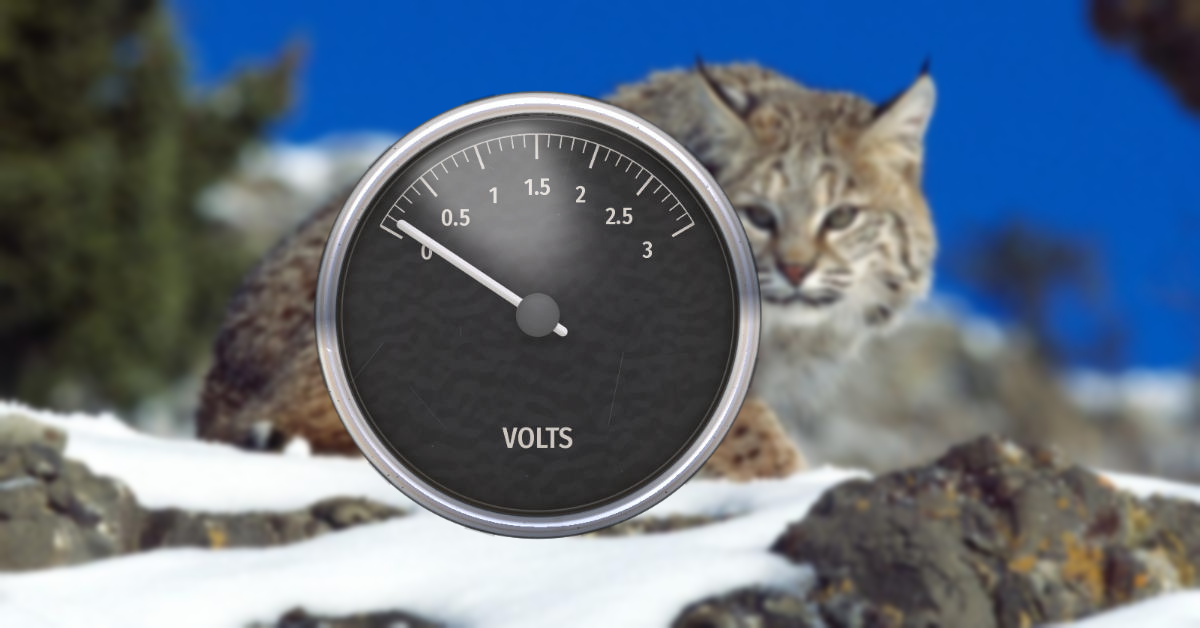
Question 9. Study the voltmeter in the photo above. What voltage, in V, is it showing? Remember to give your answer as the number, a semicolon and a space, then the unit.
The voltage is 0.1; V
